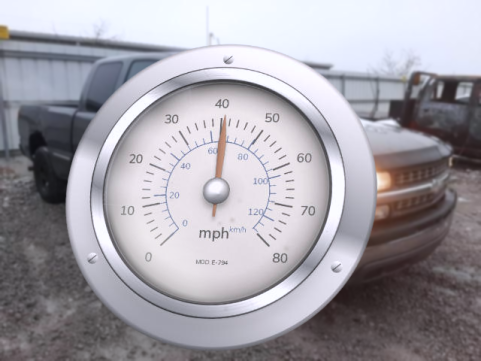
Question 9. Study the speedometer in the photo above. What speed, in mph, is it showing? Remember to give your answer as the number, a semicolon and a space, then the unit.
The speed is 41; mph
